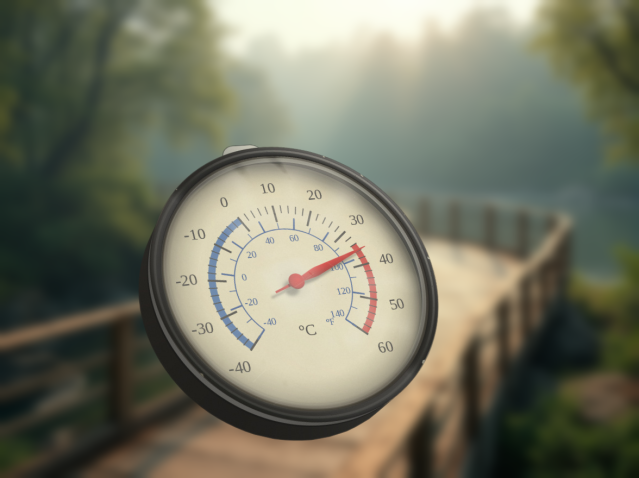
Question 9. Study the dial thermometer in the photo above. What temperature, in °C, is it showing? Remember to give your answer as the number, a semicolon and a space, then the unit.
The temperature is 36; °C
